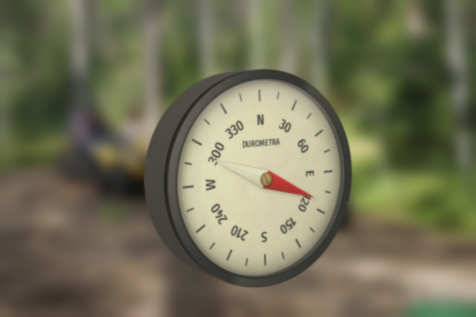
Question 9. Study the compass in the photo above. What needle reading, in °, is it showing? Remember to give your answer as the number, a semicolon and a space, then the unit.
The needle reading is 112.5; °
